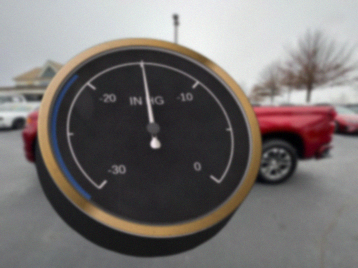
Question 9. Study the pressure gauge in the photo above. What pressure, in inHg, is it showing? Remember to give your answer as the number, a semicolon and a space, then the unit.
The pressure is -15; inHg
